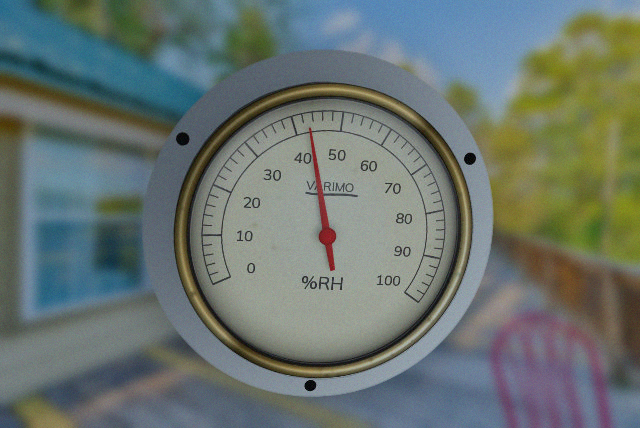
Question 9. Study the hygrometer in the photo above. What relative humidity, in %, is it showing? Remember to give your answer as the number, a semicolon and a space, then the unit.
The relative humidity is 43; %
